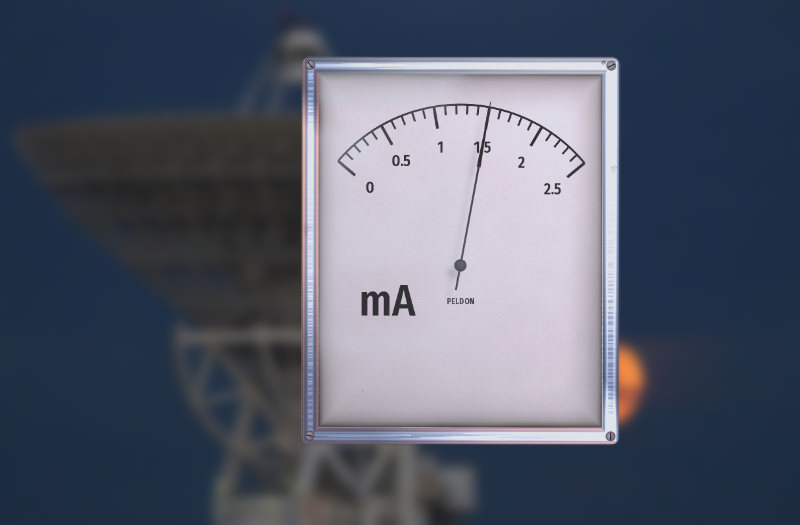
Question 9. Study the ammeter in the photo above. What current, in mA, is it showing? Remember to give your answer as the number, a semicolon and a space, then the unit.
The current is 1.5; mA
